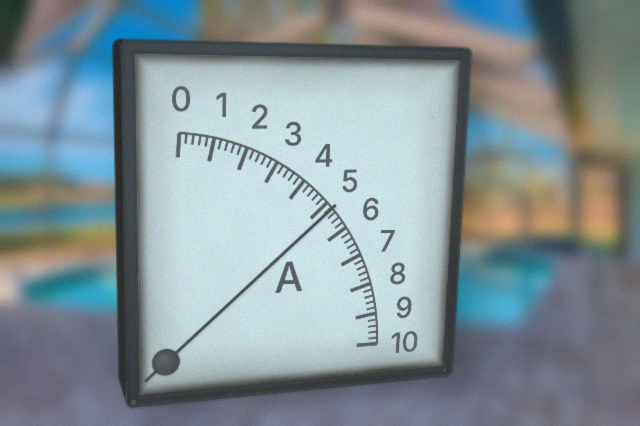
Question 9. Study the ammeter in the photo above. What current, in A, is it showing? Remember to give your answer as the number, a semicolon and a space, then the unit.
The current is 5.2; A
